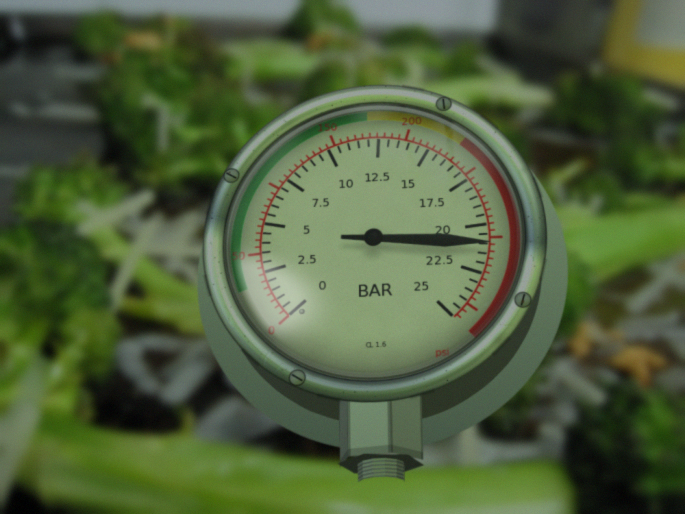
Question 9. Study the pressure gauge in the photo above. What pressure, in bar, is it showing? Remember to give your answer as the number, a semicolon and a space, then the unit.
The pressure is 21; bar
